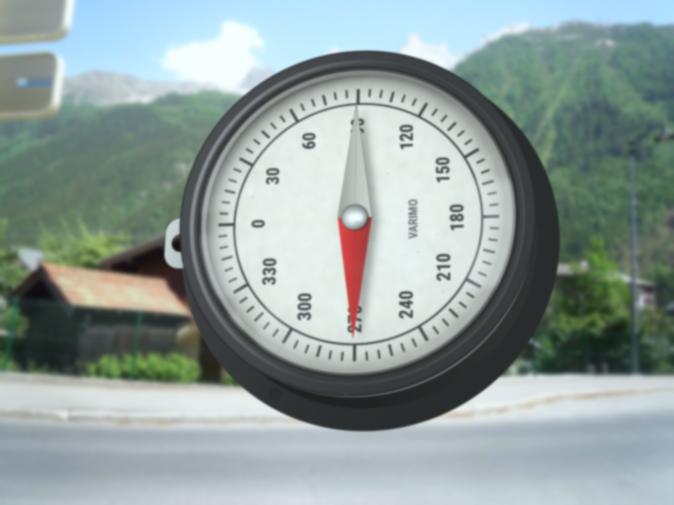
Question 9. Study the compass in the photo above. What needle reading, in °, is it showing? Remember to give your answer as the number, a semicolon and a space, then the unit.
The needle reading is 270; °
